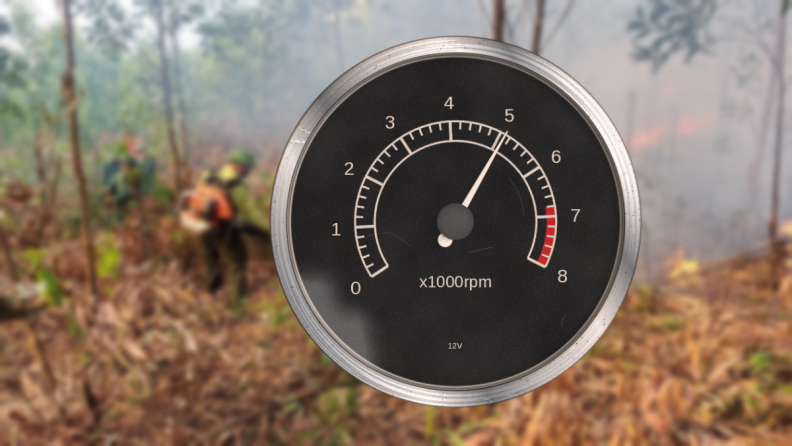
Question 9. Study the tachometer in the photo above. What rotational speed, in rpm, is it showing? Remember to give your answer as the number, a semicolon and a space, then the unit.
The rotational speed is 5100; rpm
